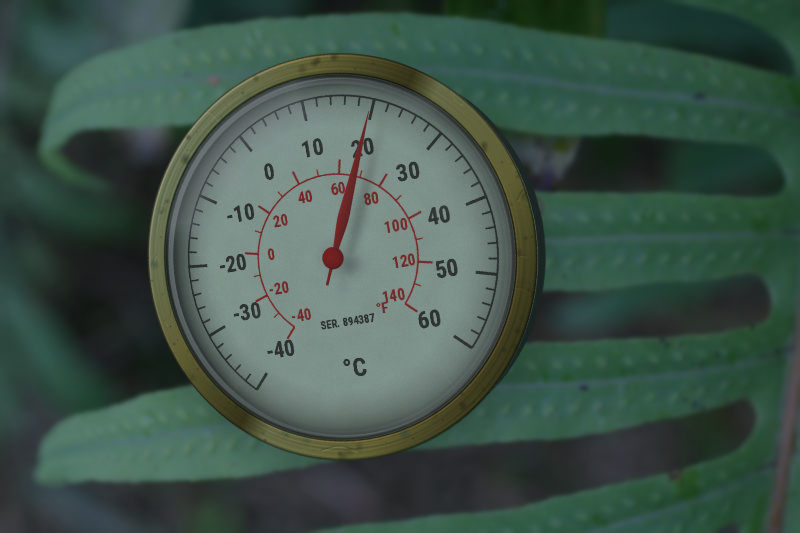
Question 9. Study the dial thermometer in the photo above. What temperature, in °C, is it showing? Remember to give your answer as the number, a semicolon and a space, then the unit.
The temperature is 20; °C
